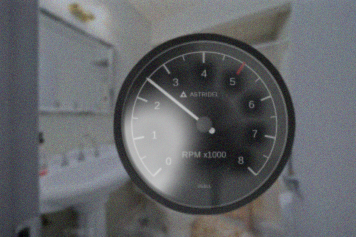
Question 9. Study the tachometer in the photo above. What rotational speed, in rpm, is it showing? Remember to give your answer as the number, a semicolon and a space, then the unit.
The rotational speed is 2500; rpm
